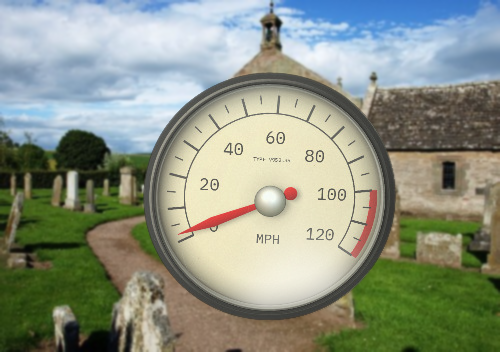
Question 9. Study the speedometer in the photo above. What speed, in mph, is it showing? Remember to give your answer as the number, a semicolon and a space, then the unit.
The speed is 2.5; mph
